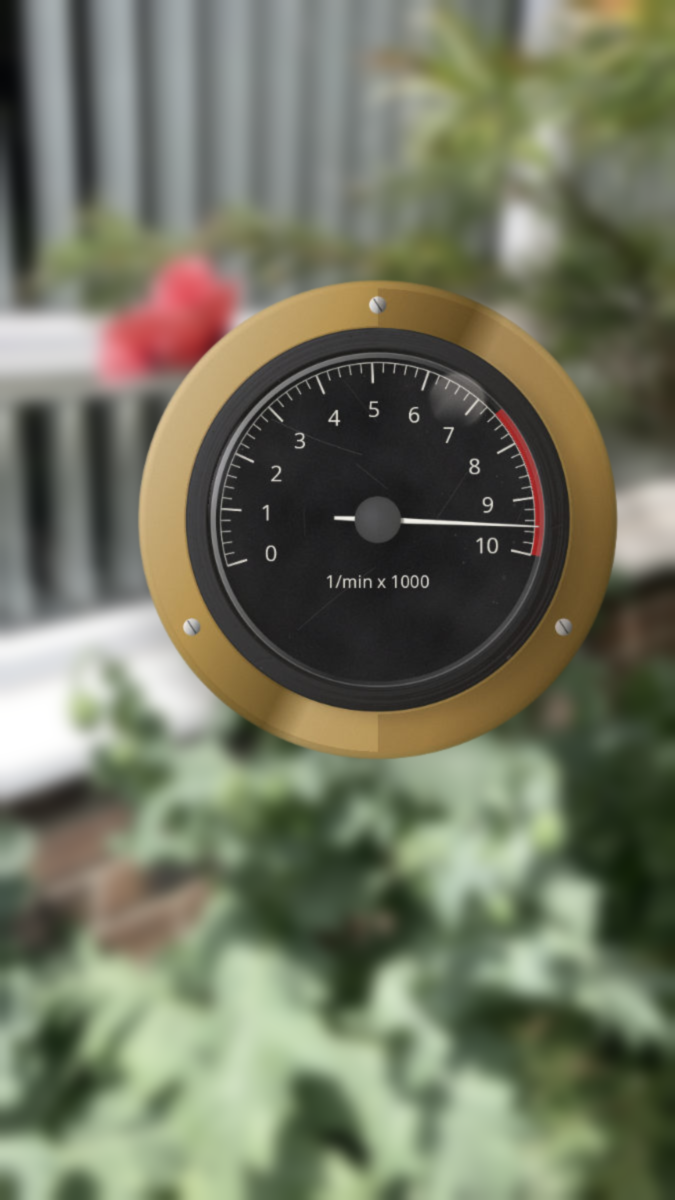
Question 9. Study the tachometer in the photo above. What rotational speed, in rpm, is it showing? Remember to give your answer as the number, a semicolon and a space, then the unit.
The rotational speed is 9500; rpm
